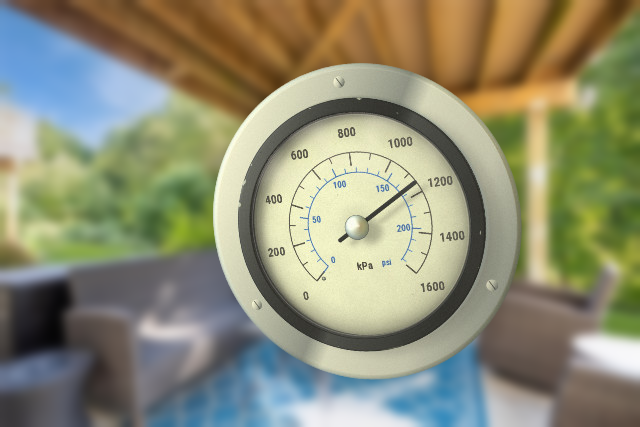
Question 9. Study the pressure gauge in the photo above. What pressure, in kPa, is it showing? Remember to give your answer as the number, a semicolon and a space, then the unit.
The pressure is 1150; kPa
